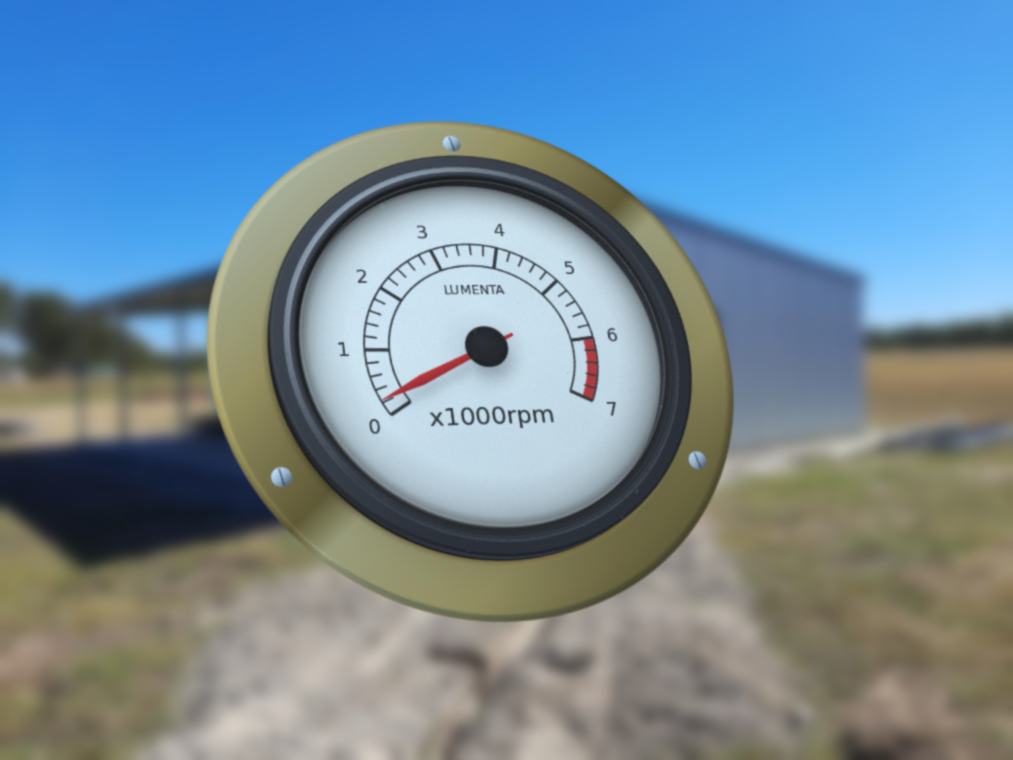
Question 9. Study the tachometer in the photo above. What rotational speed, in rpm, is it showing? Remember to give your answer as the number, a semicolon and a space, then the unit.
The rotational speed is 200; rpm
